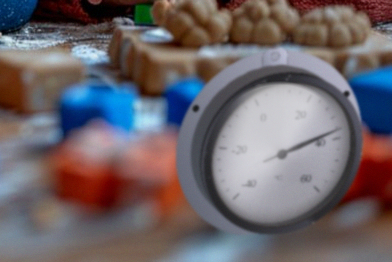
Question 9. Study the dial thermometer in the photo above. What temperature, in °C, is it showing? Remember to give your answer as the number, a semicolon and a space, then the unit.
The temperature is 36; °C
